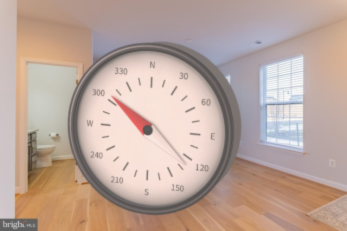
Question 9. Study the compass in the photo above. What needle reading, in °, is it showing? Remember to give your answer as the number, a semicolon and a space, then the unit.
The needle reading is 307.5; °
